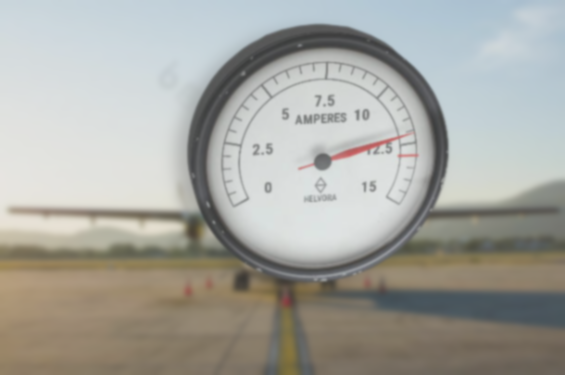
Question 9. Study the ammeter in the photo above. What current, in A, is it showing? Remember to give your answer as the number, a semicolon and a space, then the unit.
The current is 12; A
